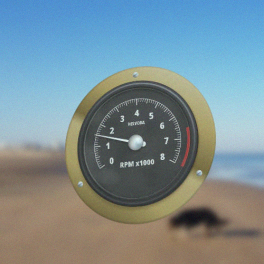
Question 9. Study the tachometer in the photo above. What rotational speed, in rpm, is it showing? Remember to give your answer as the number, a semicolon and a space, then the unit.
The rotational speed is 1500; rpm
